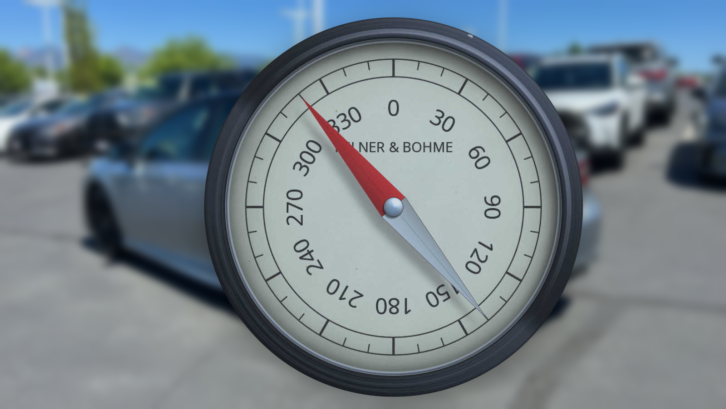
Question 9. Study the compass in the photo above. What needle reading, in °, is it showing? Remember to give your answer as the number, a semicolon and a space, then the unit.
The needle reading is 320; °
